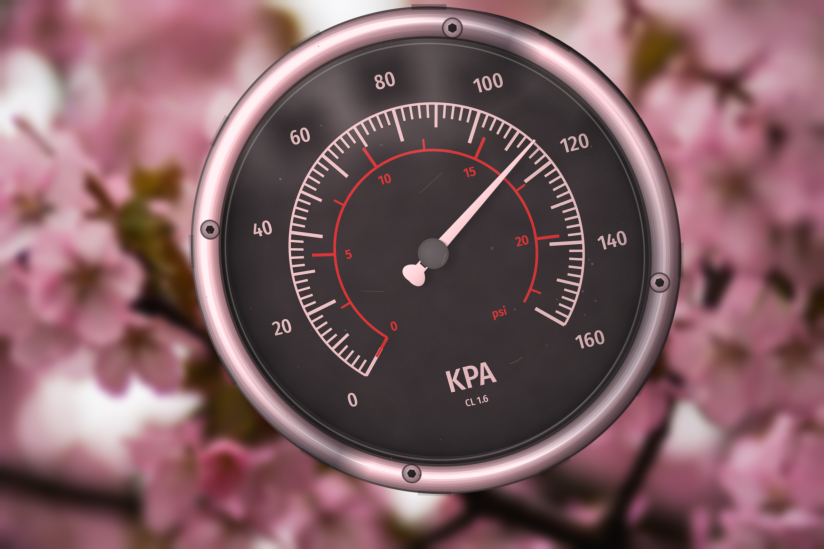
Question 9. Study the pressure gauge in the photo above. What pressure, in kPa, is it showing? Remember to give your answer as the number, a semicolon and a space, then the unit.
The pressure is 114; kPa
